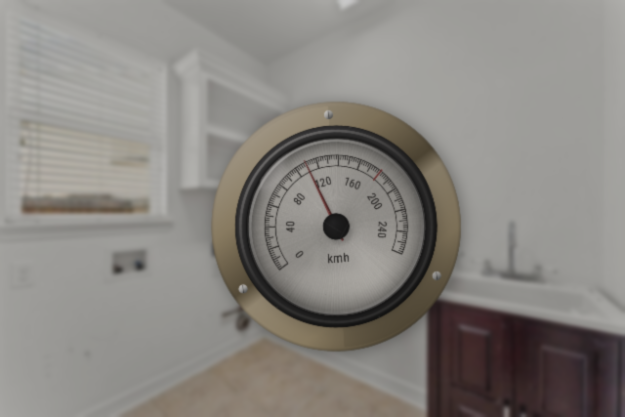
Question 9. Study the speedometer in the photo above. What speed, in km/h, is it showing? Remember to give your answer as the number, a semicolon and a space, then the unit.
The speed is 110; km/h
